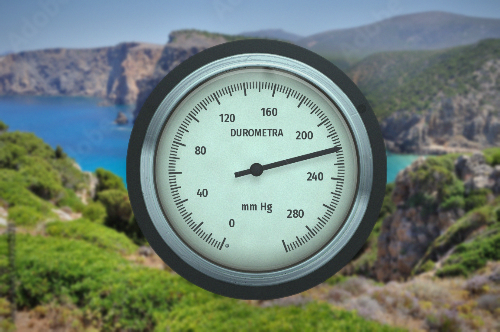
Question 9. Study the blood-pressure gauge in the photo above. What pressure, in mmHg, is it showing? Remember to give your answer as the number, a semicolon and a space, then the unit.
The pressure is 220; mmHg
